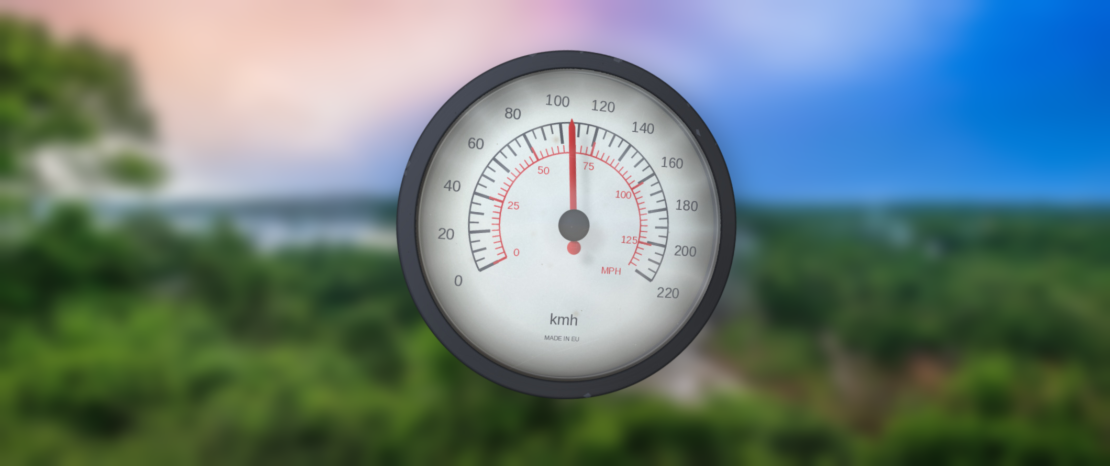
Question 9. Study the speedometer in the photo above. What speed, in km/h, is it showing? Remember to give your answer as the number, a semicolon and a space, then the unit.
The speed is 105; km/h
